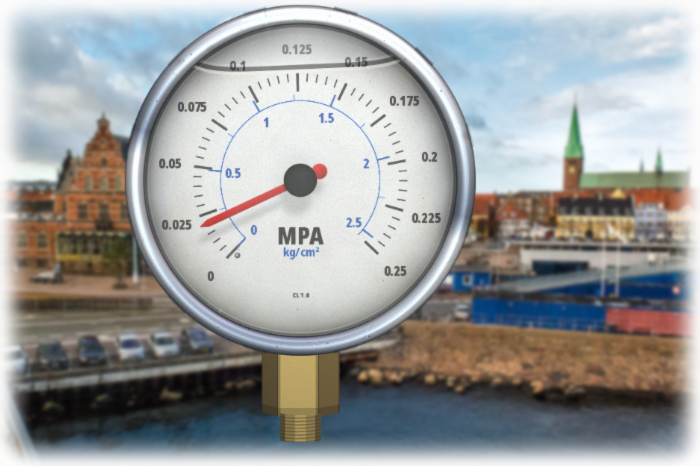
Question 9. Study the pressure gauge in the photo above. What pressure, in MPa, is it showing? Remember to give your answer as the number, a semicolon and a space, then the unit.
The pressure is 0.02; MPa
